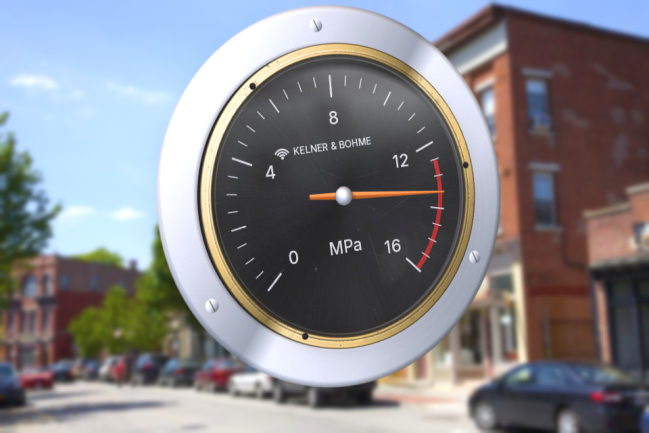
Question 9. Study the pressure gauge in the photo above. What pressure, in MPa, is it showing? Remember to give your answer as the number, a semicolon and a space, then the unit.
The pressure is 13.5; MPa
